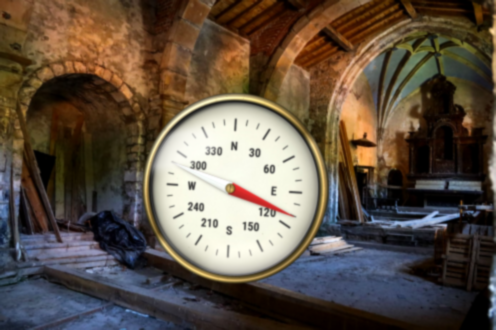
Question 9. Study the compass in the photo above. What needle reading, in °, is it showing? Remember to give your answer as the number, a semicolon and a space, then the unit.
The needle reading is 110; °
